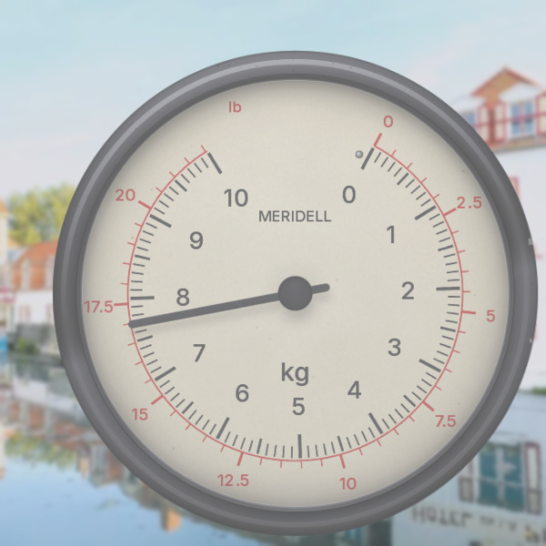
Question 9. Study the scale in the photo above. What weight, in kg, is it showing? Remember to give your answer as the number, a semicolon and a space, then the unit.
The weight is 7.7; kg
